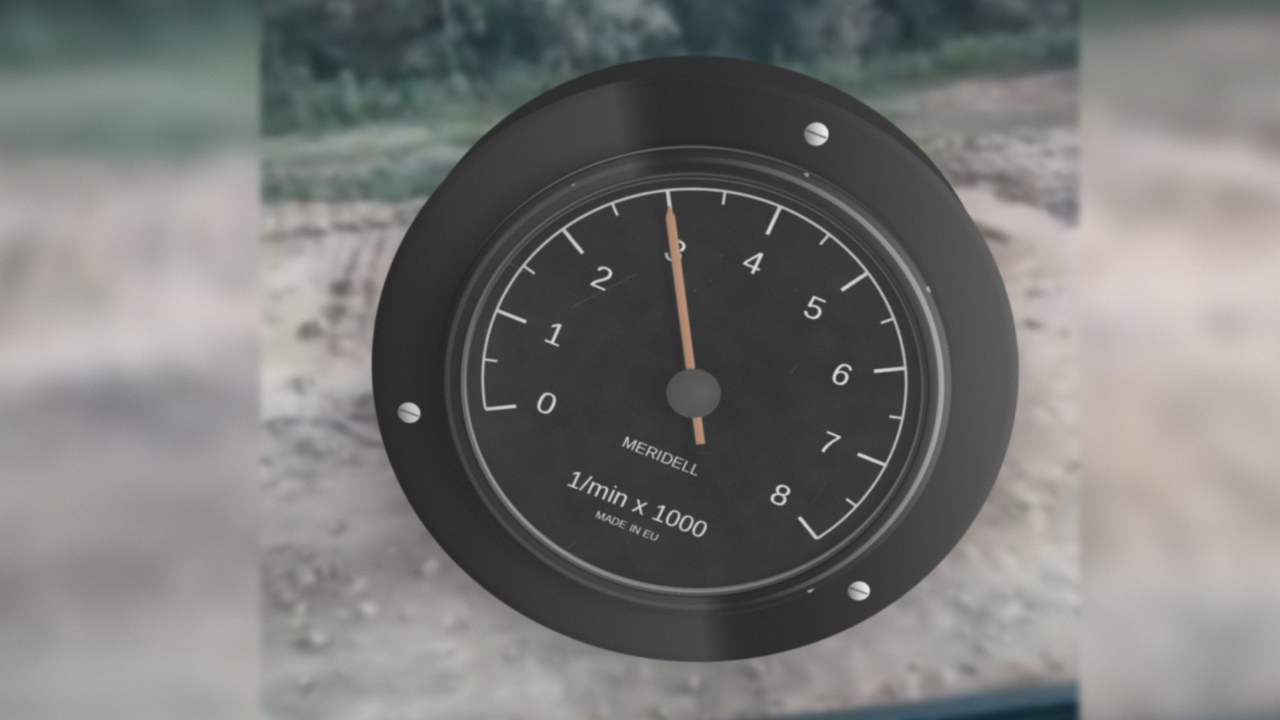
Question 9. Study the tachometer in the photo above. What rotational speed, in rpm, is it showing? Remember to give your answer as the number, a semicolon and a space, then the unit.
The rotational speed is 3000; rpm
